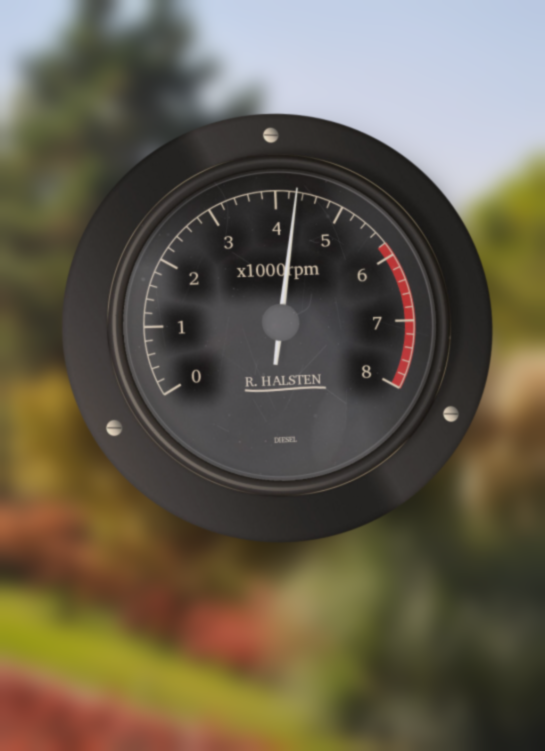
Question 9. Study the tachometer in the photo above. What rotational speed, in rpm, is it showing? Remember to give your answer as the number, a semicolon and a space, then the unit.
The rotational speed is 4300; rpm
